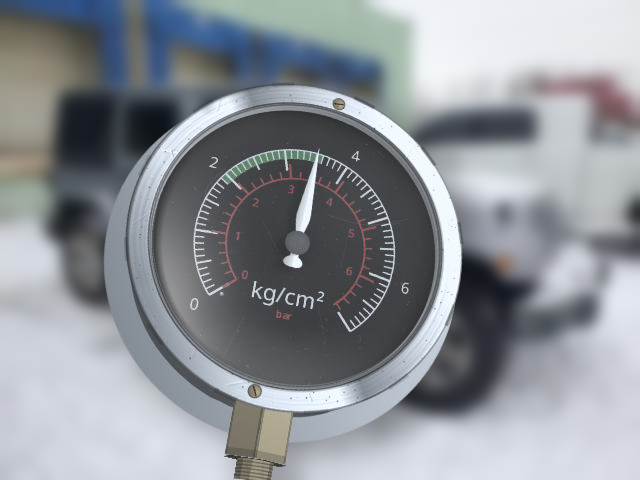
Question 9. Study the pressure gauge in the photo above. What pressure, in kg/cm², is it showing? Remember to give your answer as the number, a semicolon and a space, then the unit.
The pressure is 3.5; kg/cm²
